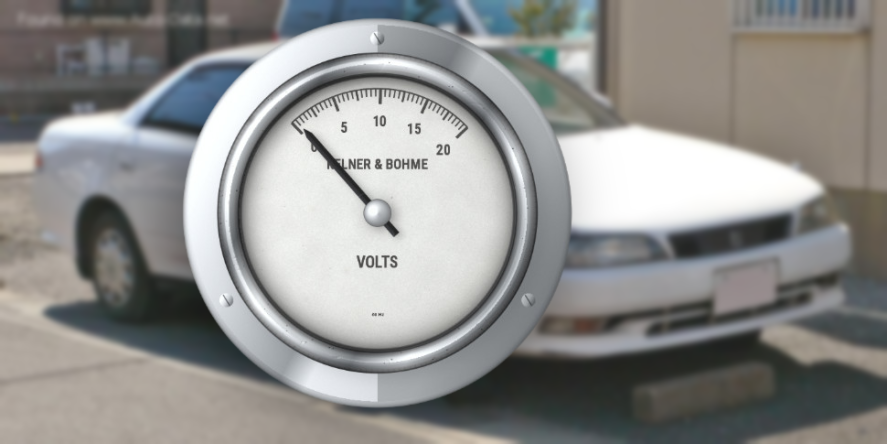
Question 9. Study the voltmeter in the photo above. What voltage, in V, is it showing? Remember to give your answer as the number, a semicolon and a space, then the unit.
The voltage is 0.5; V
